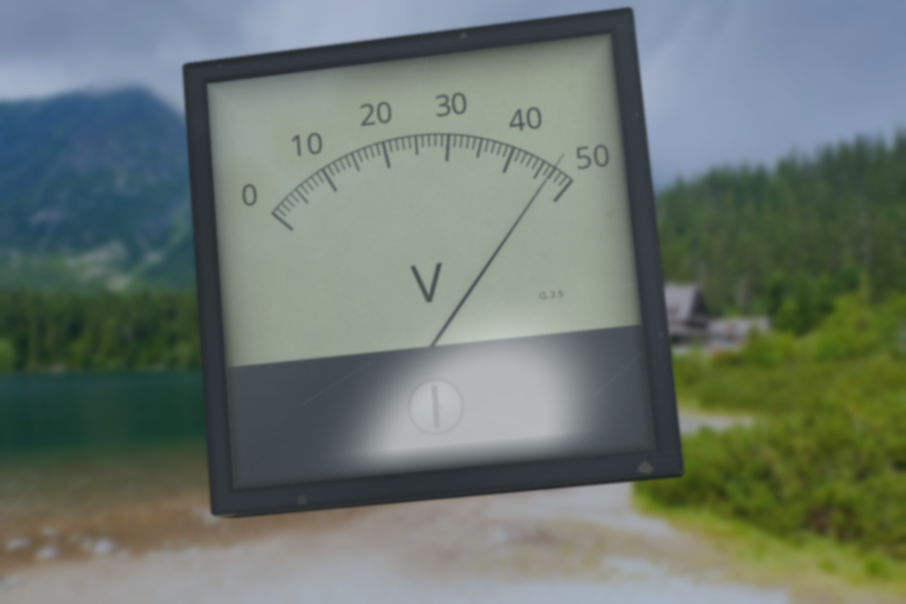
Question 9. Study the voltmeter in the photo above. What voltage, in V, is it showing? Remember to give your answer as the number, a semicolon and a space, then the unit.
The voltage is 47; V
